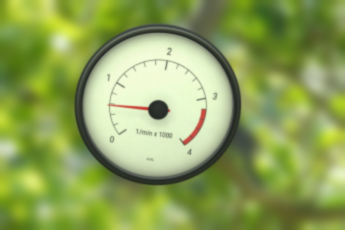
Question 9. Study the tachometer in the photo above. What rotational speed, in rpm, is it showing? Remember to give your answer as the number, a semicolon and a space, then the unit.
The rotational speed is 600; rpm
